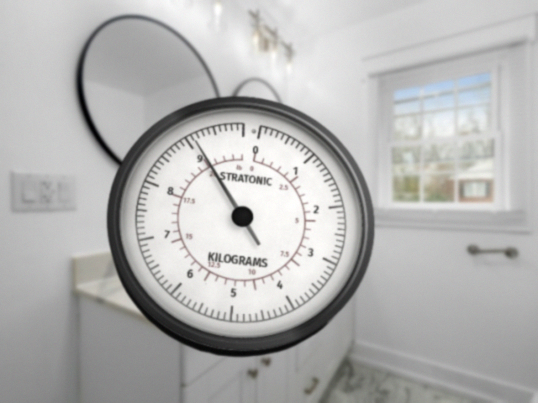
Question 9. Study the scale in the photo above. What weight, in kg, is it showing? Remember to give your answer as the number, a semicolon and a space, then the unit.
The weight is 9.1; kg
